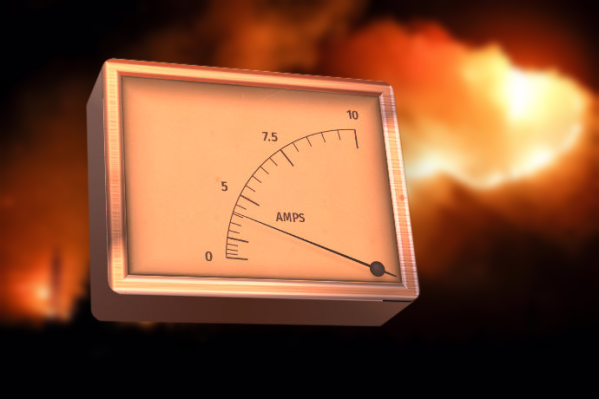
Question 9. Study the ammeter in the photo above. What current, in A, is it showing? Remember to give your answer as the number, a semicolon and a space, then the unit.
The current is 4; A
